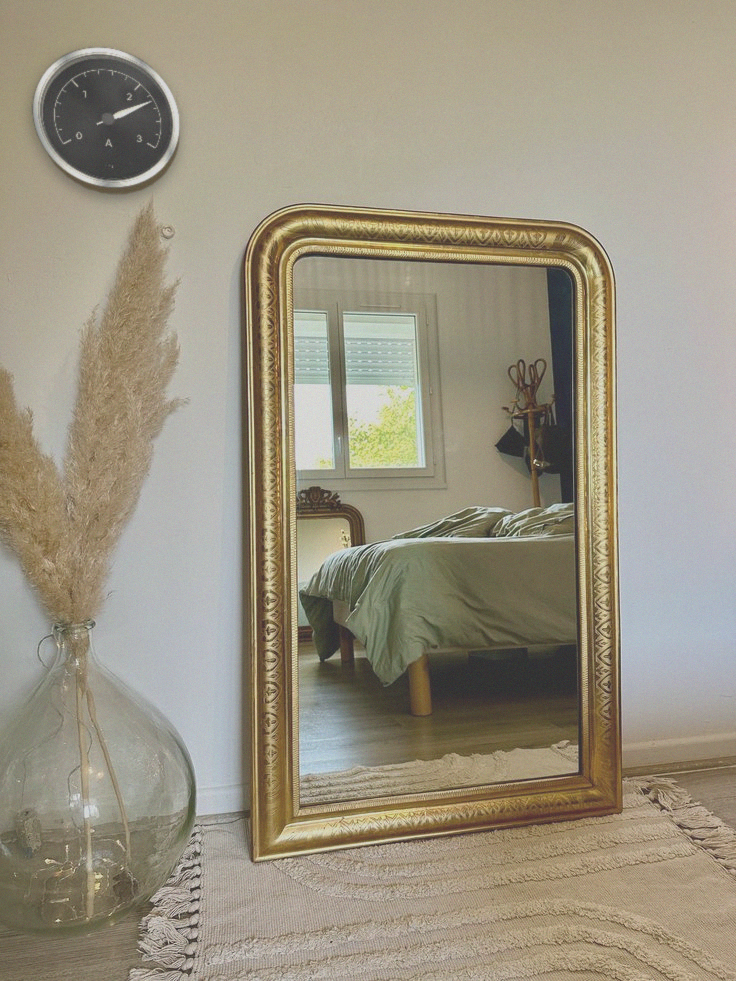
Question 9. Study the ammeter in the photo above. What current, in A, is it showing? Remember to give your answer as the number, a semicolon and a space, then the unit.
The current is 2.3; A
